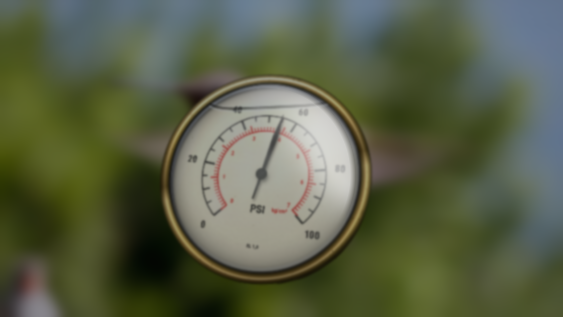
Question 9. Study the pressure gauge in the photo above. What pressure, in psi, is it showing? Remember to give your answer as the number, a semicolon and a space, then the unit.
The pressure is 55; psi
